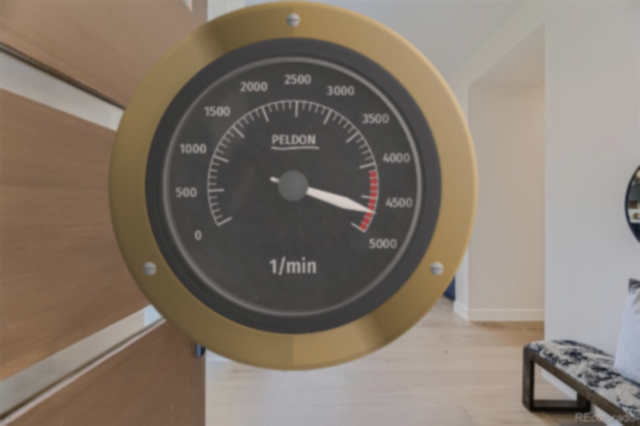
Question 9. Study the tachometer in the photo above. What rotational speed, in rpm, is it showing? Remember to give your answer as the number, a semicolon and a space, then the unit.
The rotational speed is 4700; rpm
